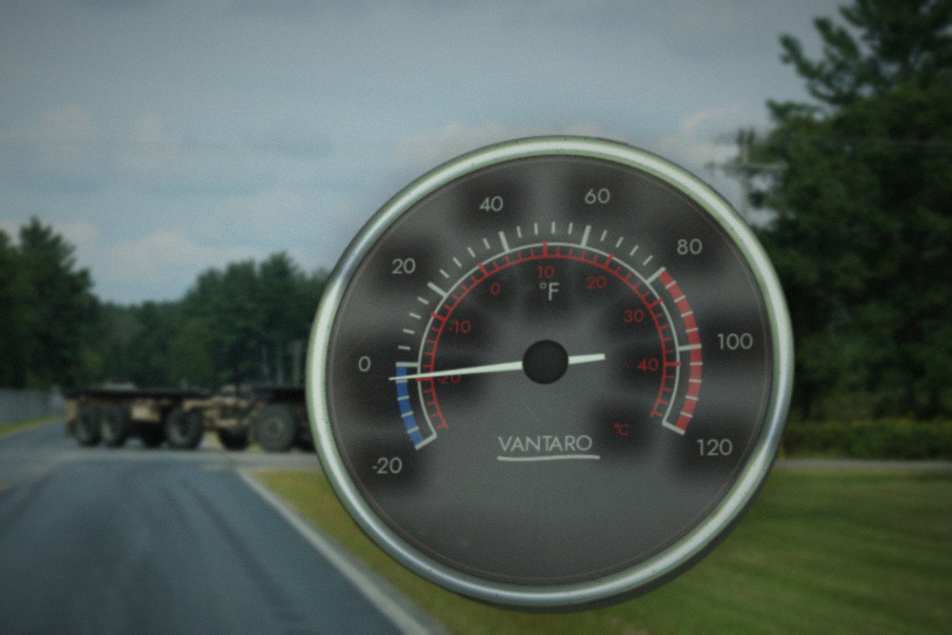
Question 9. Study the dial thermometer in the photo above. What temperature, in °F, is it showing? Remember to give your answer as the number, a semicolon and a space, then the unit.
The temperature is -4; °F
